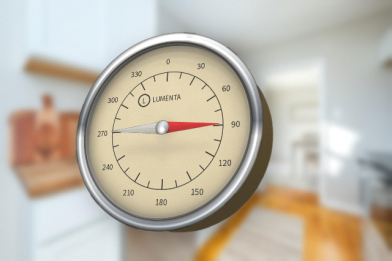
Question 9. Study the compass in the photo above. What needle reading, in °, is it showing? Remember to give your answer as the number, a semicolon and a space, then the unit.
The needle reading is 90; °
